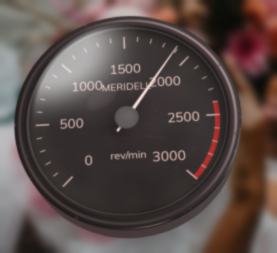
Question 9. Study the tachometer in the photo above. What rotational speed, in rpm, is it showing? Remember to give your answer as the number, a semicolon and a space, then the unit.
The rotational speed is 1900; rpm
